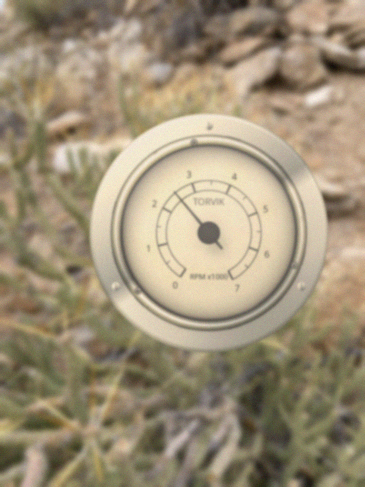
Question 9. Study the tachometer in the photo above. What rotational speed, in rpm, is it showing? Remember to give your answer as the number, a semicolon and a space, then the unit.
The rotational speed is 2500; rpm
